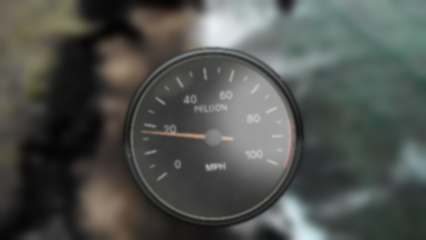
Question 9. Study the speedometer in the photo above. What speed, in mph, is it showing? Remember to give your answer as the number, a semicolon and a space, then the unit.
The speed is 17.5; mph
